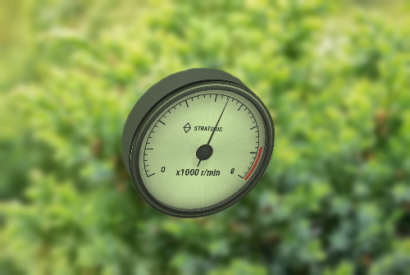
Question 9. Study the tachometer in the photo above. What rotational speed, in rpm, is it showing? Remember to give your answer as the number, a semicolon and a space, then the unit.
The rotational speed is 4400; rpm
